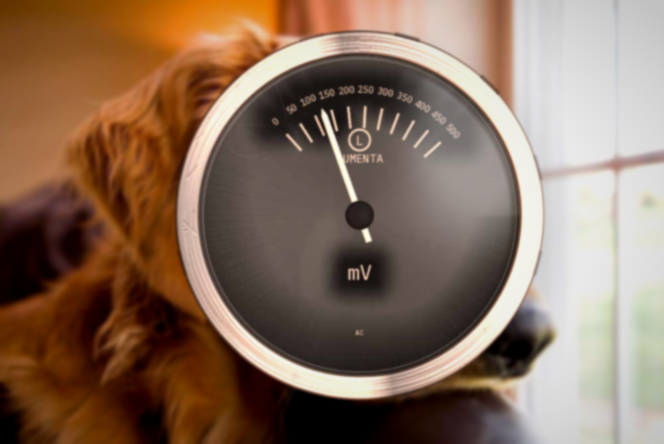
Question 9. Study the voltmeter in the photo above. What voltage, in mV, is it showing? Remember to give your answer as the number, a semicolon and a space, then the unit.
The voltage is 125; mV
